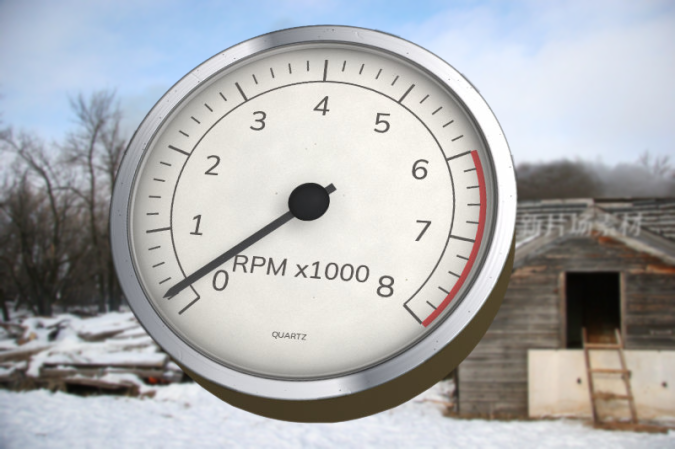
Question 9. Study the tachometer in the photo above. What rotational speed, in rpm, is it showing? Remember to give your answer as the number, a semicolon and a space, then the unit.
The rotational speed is 200; rpm
